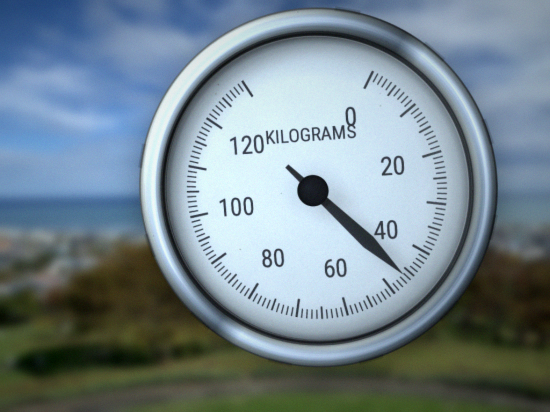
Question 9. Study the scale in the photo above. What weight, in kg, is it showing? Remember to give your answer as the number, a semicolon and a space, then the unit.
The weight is 46; kg
